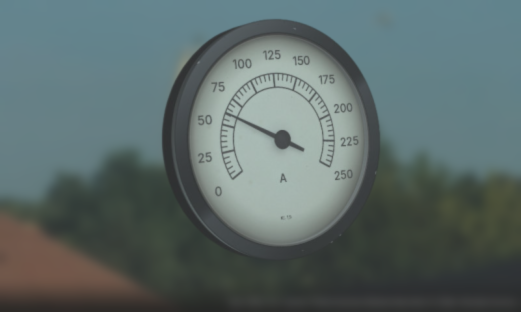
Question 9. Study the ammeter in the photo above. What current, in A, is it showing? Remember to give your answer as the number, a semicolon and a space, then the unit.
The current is 60; A
